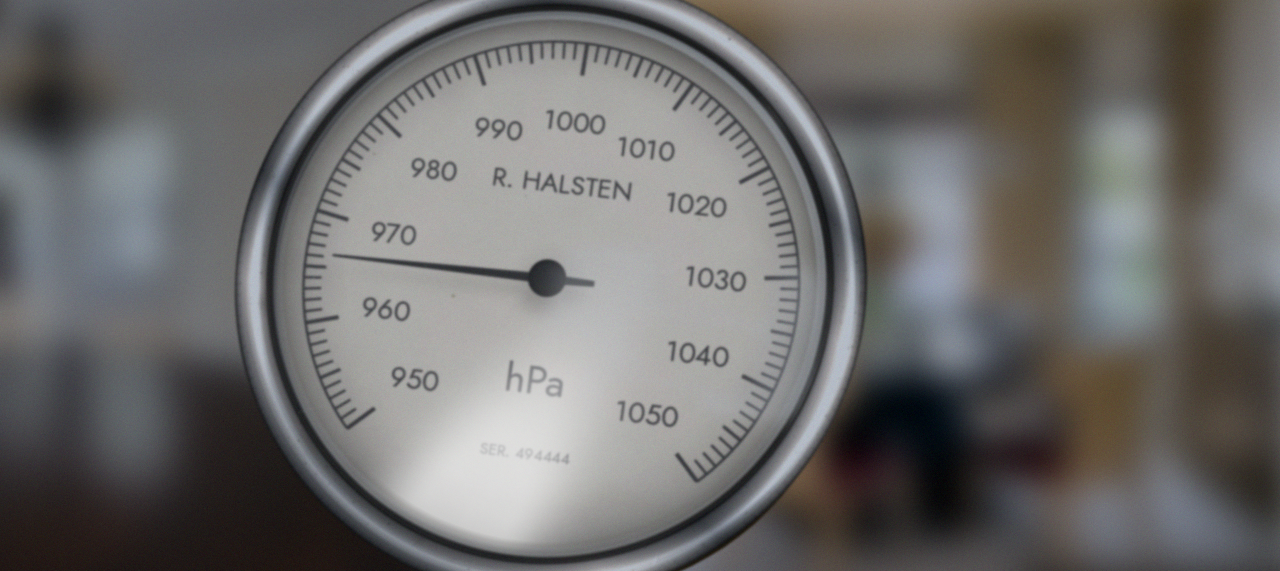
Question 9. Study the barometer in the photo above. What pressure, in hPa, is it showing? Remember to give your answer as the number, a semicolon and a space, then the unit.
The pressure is 966; hPa
